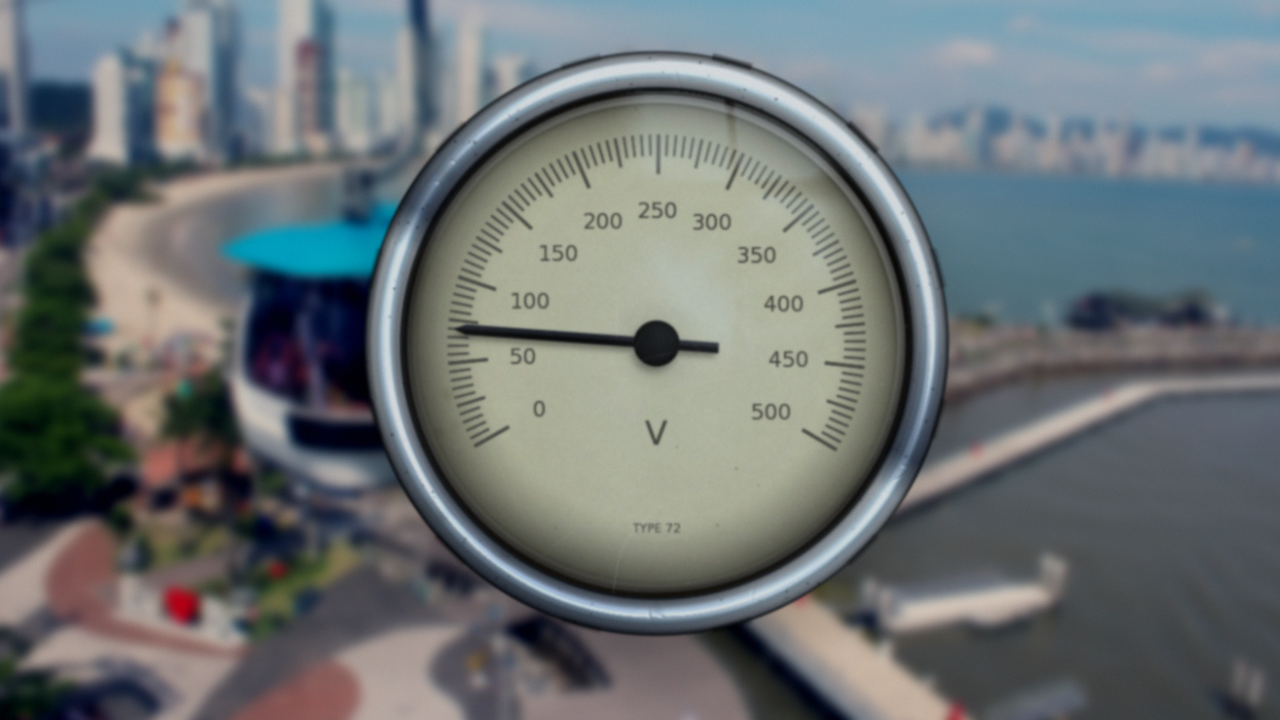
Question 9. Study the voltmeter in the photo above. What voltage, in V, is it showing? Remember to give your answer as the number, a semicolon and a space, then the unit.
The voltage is 70; V
